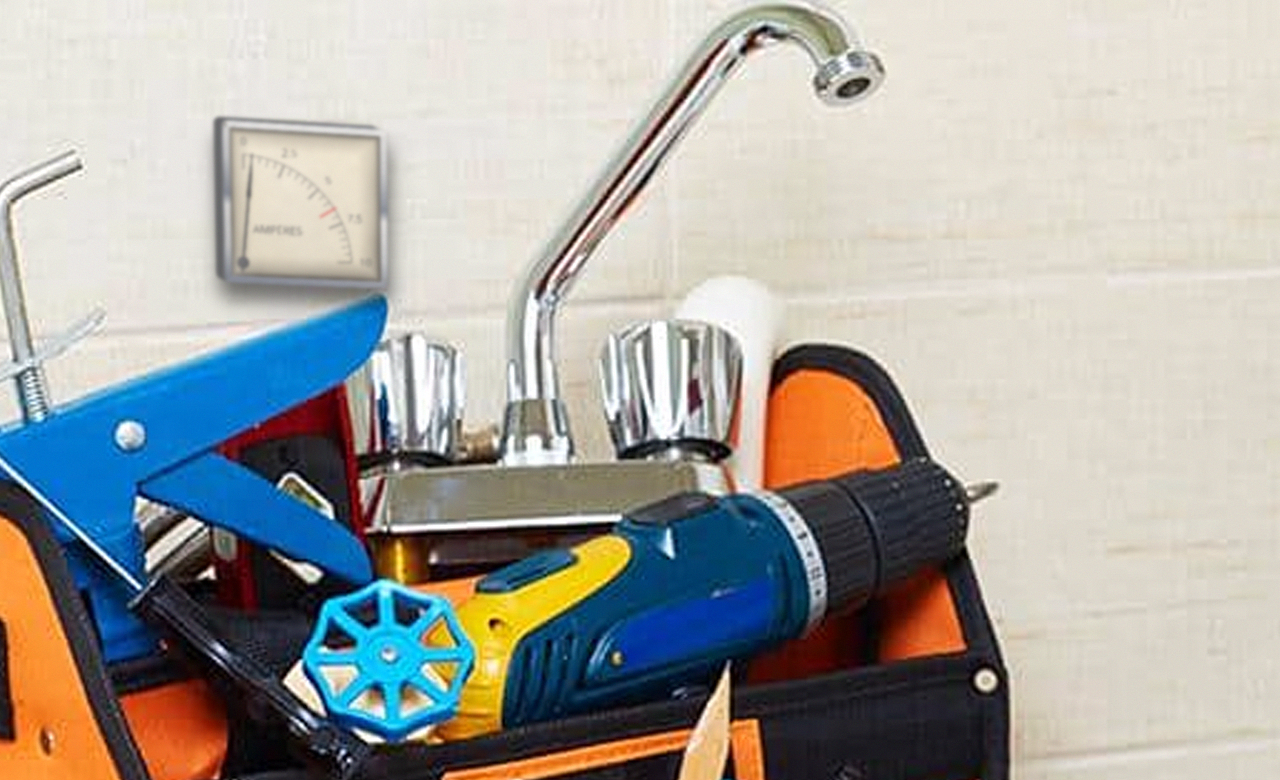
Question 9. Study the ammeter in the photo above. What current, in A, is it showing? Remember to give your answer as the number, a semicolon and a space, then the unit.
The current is 0.5; A
